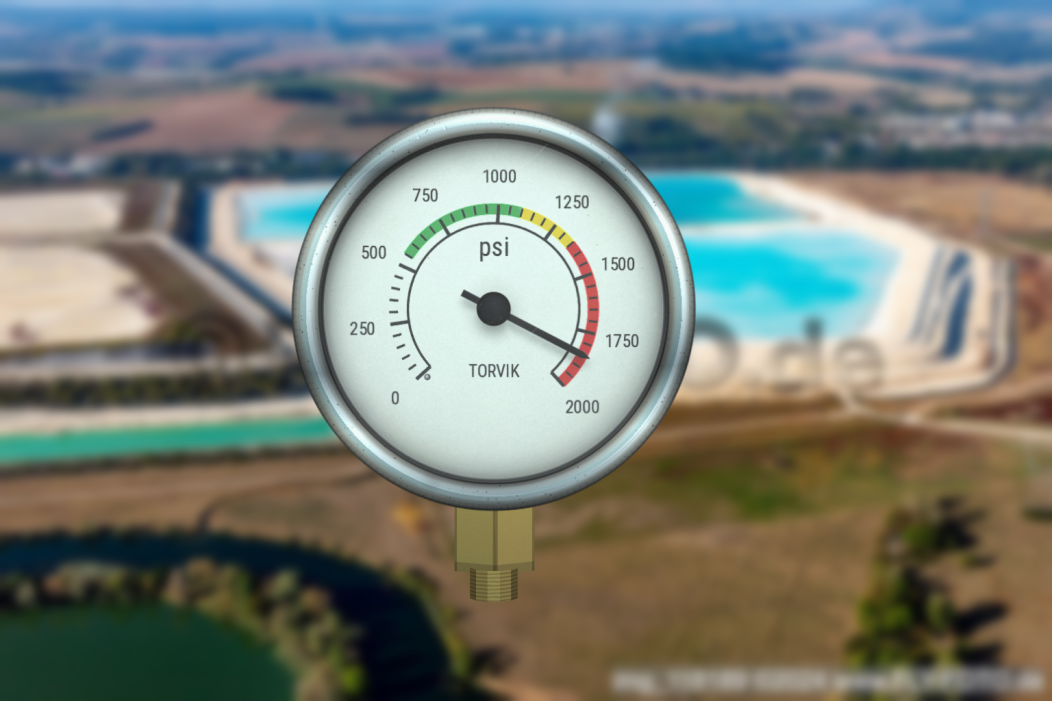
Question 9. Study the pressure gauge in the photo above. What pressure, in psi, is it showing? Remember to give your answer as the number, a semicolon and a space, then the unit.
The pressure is 1850; psi
